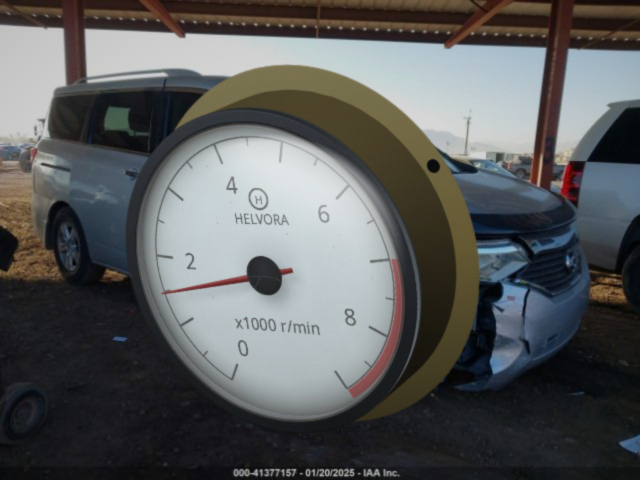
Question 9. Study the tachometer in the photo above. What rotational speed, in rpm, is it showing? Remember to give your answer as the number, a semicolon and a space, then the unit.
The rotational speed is 1500; rpm
